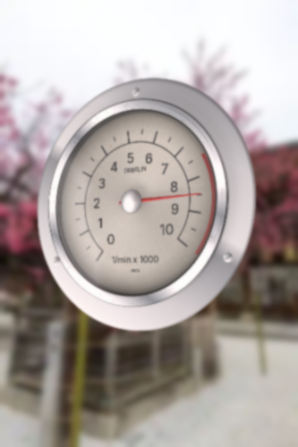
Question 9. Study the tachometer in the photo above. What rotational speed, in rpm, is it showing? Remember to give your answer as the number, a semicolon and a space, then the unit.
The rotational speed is 8500; rpm
